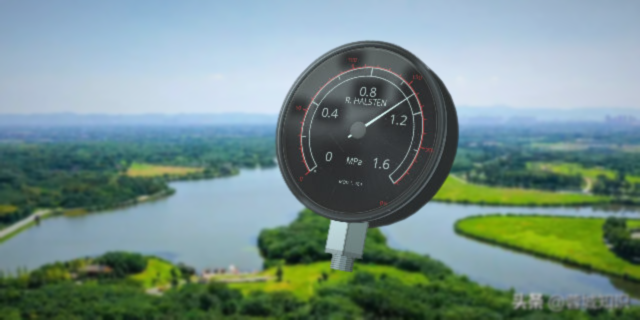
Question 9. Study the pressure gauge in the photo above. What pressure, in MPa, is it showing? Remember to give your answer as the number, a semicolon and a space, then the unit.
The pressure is 1.1; MPa
